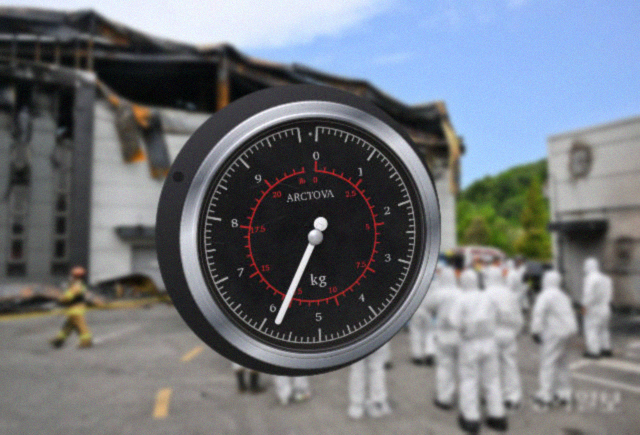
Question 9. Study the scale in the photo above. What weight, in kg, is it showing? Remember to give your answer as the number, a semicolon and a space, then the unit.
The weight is 5.8; kg
